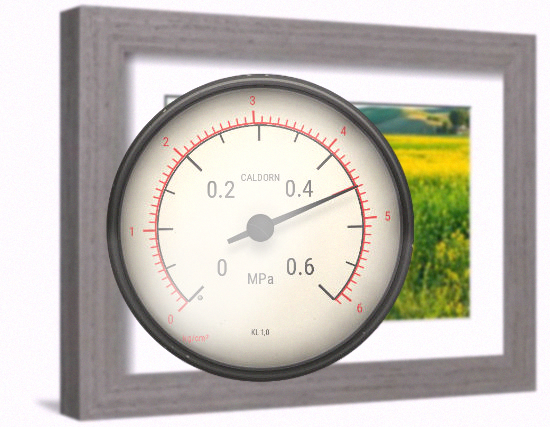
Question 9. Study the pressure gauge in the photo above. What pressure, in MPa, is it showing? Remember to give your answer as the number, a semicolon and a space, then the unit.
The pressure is 0.45; MPa
